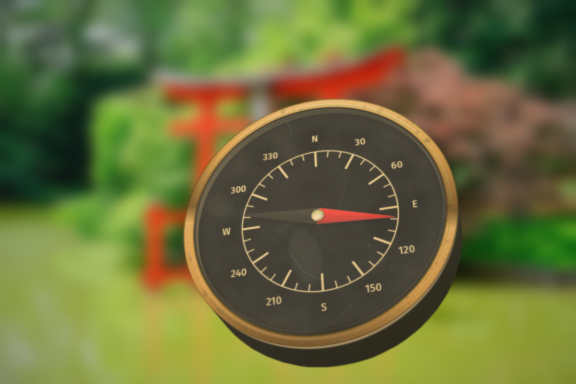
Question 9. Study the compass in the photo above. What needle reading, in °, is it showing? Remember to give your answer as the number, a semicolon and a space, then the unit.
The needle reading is 100; °
